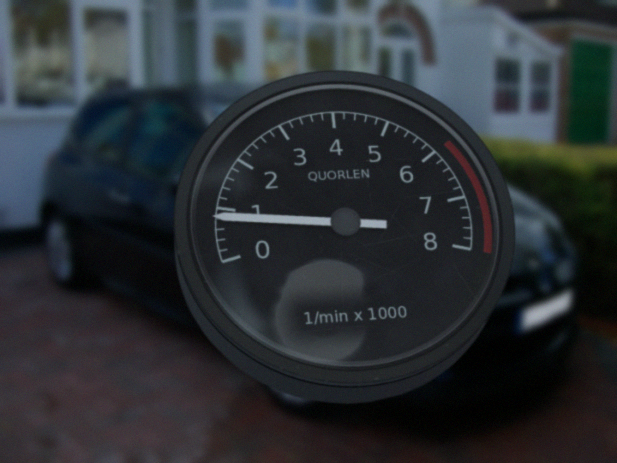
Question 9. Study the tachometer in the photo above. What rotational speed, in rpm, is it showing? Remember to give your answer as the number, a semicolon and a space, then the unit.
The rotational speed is 800; rpm
